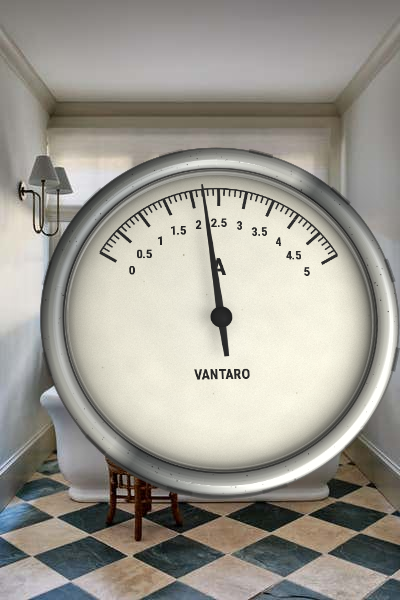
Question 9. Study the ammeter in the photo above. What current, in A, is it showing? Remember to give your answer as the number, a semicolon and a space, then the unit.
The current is 2.2; A
